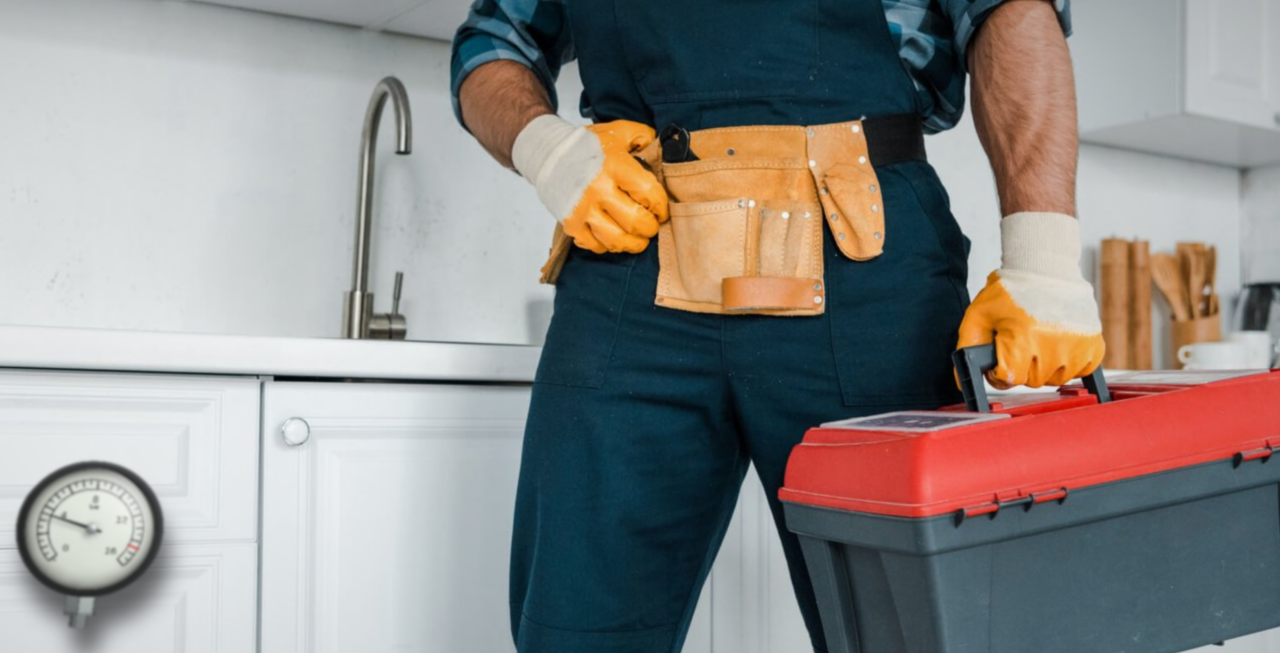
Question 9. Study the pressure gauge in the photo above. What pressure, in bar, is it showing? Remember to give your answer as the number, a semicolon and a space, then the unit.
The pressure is 3.5; bar
